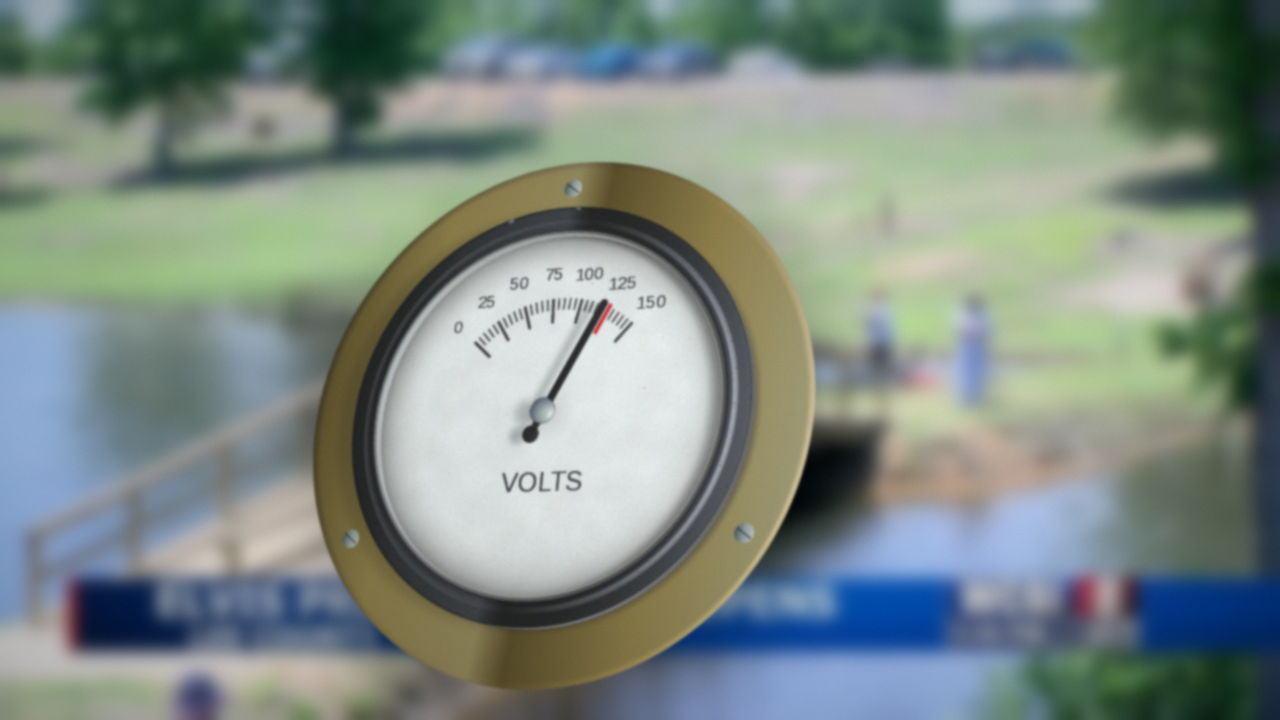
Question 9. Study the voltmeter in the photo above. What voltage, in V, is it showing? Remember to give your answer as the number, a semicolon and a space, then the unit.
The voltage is 125; V
